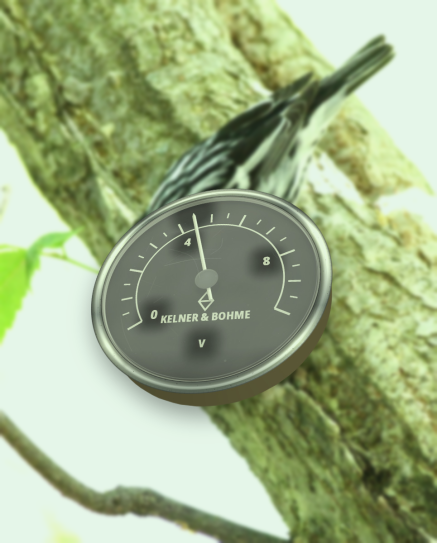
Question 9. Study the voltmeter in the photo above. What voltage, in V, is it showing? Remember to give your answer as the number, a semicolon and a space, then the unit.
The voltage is 4.5; V
